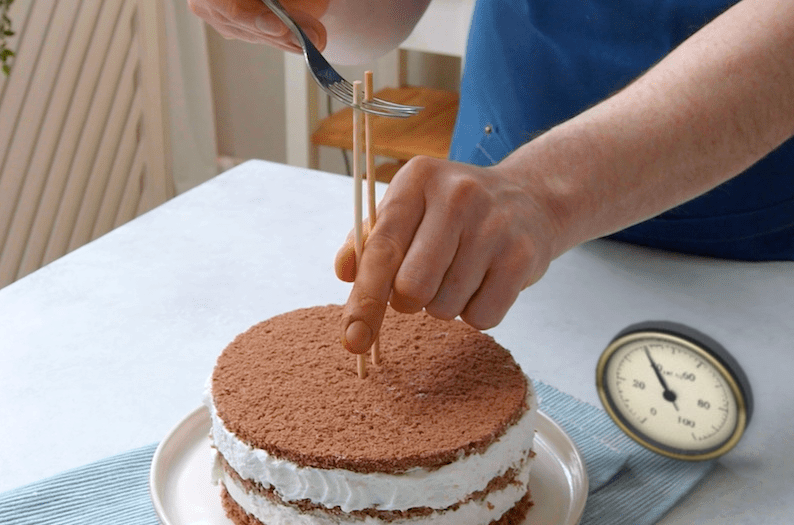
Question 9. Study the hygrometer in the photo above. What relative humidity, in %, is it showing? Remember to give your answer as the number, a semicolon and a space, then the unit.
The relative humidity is 40; %
